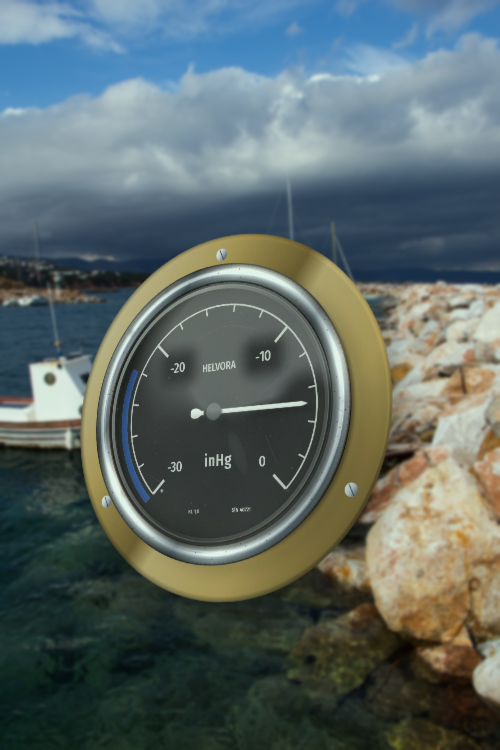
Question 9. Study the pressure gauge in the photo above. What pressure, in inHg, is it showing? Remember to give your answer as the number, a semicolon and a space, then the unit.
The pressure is -5; inHg
